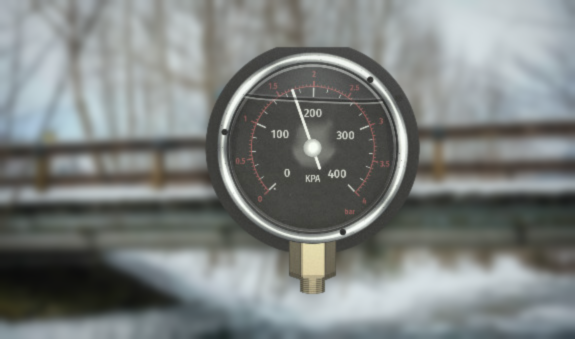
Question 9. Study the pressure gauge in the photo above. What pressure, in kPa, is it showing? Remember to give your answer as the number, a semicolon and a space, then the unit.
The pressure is 170; kPa
